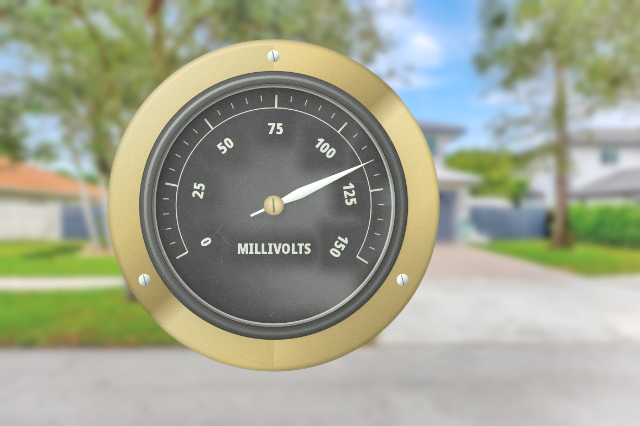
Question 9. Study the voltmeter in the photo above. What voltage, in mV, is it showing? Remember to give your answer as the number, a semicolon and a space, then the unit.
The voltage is 115; mV
